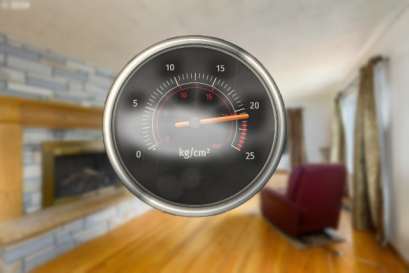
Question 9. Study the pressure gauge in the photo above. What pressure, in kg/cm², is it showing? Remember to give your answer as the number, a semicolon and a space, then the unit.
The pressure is 21; kg/cm²
